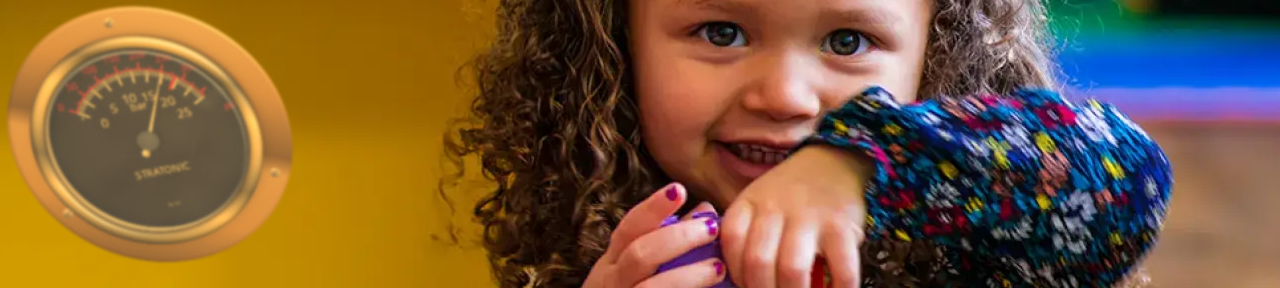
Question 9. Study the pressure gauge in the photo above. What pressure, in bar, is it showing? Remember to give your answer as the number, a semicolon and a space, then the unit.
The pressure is 17.5; bar
